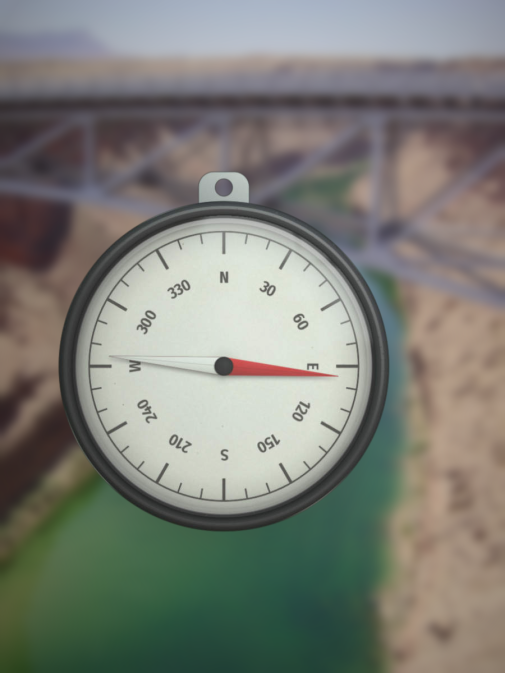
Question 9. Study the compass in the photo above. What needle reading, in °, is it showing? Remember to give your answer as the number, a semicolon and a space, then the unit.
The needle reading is 95; °
